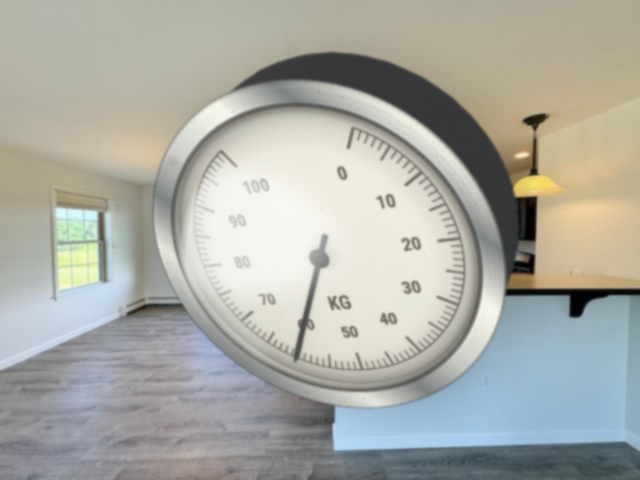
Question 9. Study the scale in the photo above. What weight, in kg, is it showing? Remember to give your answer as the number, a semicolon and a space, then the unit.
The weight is 60; kg
